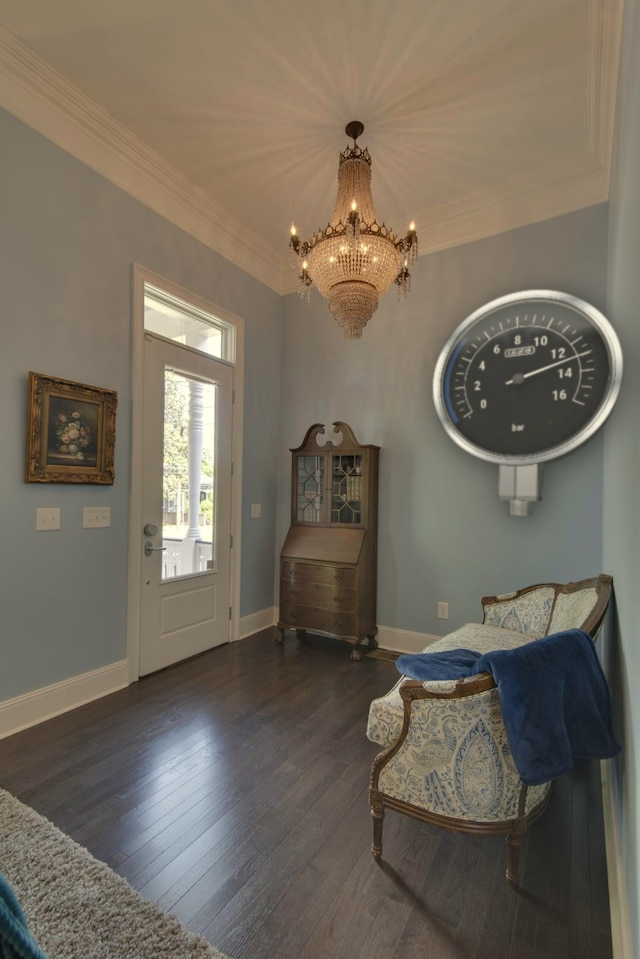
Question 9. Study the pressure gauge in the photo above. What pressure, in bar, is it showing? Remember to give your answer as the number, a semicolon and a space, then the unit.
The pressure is 13; bar
